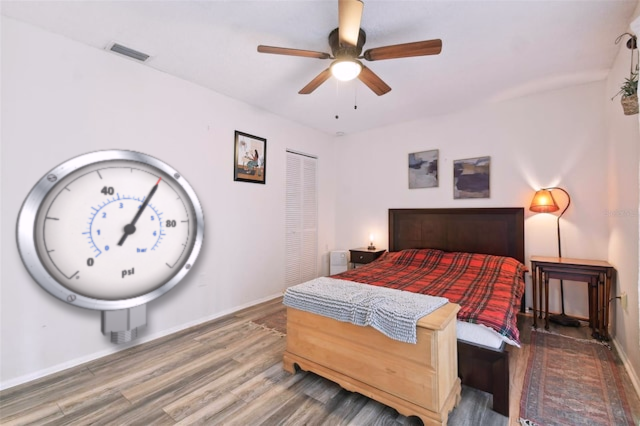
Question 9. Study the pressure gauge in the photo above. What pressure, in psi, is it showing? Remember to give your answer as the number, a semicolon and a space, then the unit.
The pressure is 60; psi
